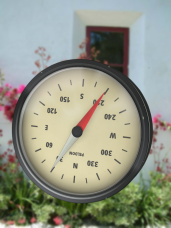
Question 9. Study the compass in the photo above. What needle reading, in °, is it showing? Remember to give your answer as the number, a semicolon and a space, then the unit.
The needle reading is 210; °
